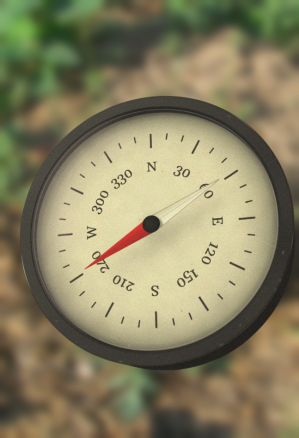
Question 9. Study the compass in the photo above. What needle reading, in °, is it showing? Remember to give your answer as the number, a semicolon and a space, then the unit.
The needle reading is 240; °
